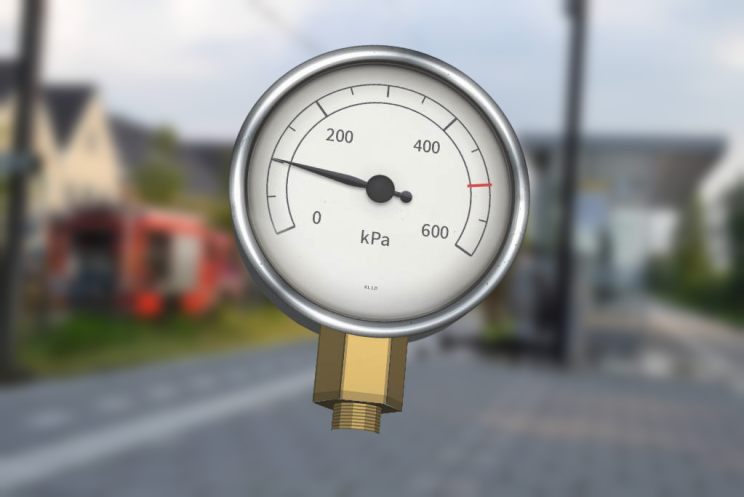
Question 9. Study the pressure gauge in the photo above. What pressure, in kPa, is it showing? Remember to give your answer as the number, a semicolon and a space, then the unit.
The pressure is 100; kPa
